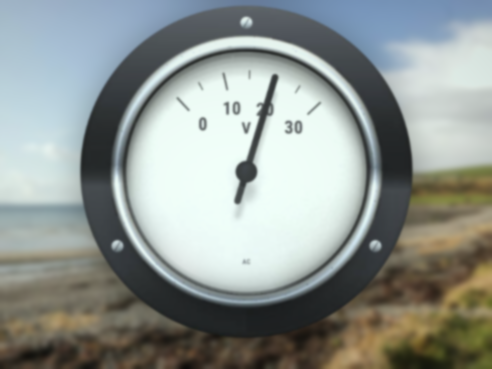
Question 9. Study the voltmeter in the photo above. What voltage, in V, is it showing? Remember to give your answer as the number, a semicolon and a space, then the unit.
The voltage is 20; V
